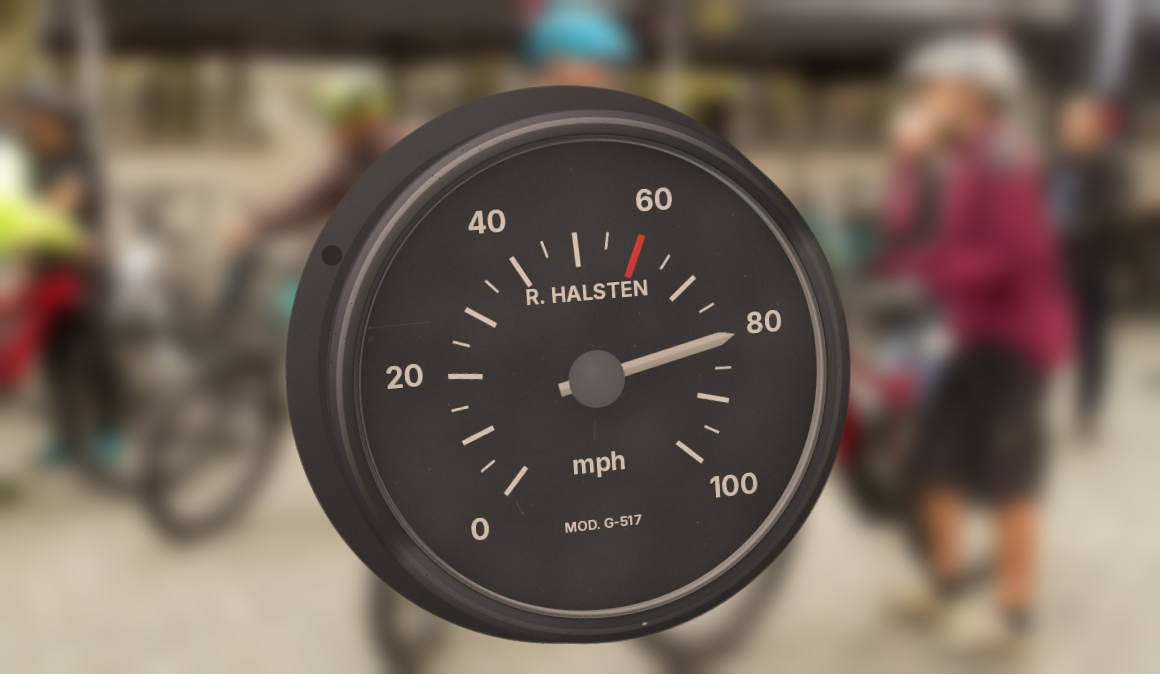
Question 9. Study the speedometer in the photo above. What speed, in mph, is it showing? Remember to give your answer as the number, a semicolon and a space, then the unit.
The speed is 80; mph
